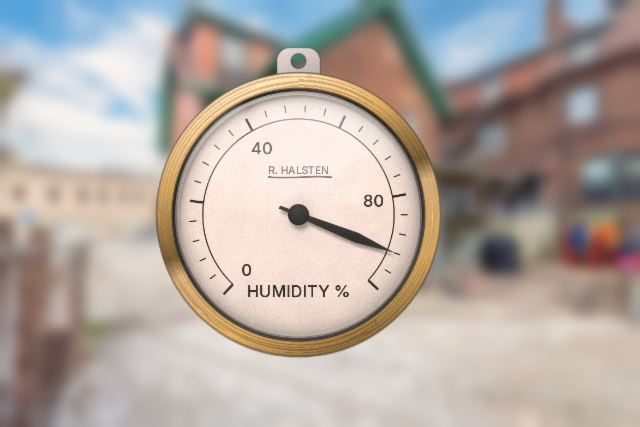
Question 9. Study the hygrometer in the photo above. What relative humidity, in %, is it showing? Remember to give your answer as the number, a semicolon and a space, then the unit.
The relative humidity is 92; %
